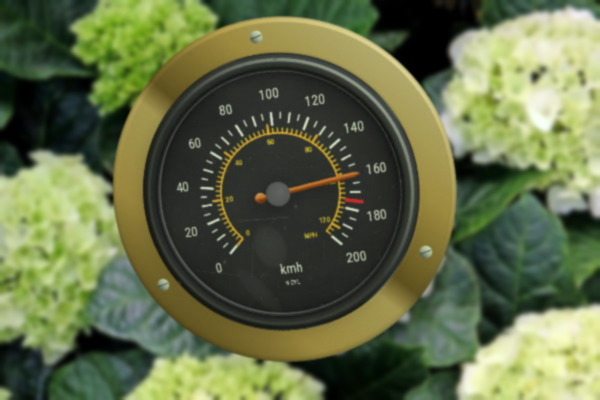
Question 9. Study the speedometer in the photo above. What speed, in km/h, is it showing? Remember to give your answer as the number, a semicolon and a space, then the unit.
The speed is 160; km/h
